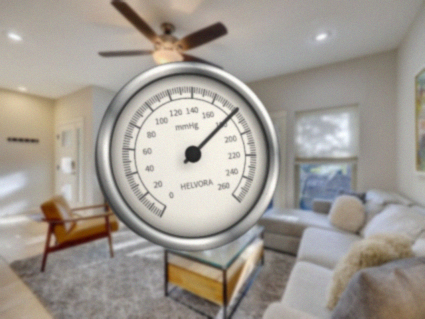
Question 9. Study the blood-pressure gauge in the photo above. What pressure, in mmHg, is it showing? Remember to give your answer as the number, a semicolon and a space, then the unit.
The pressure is 180; mmHg
